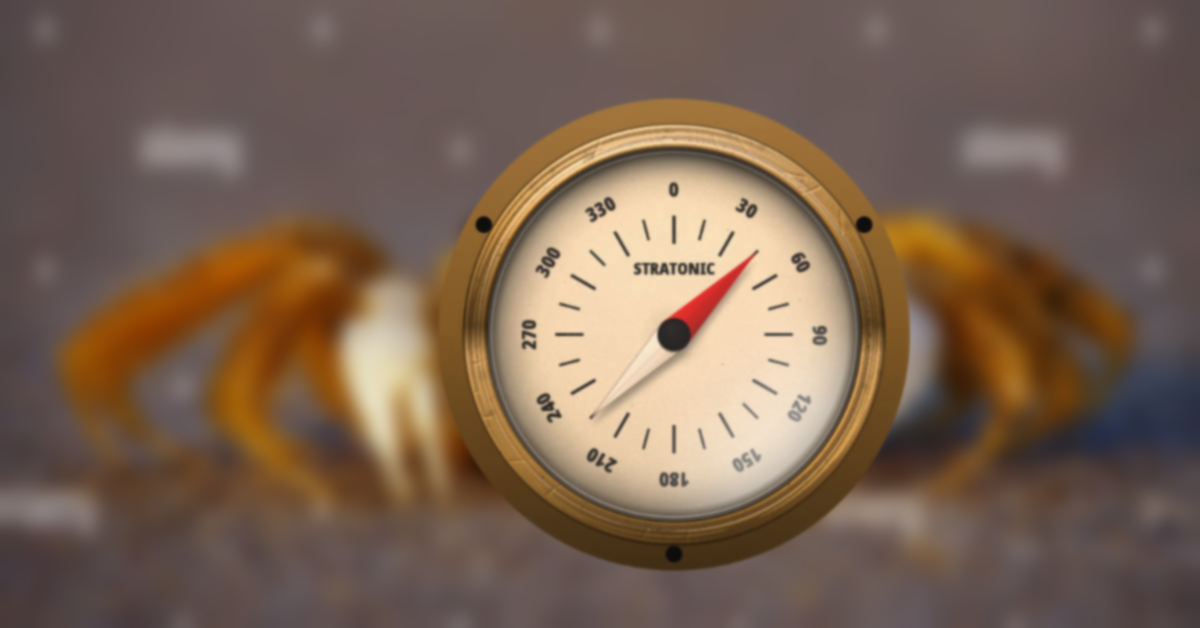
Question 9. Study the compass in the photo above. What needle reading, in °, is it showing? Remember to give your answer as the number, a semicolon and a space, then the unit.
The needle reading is 45; °
